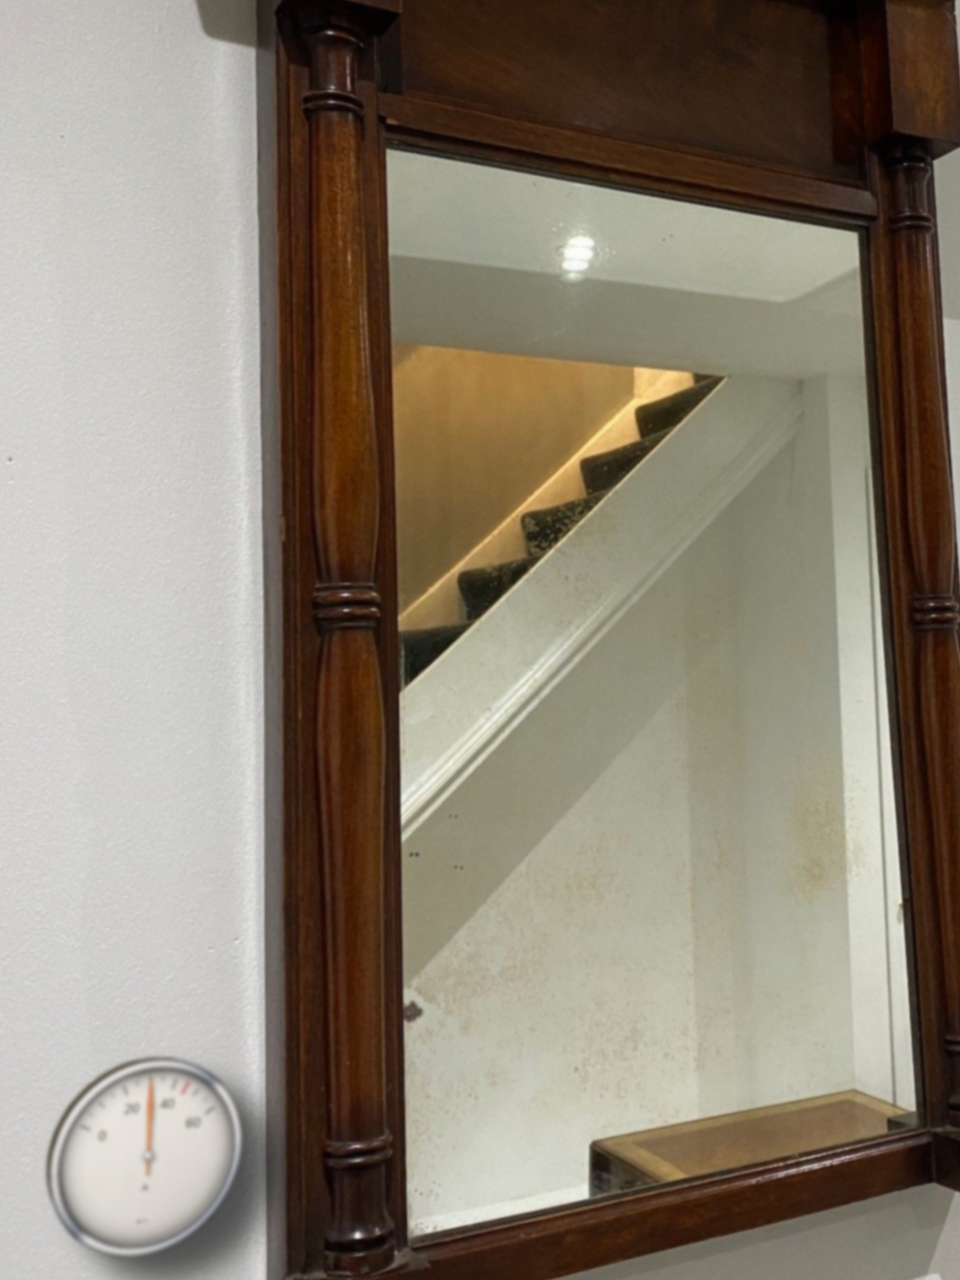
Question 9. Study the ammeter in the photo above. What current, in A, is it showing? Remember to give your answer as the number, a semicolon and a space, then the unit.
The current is 30; A
